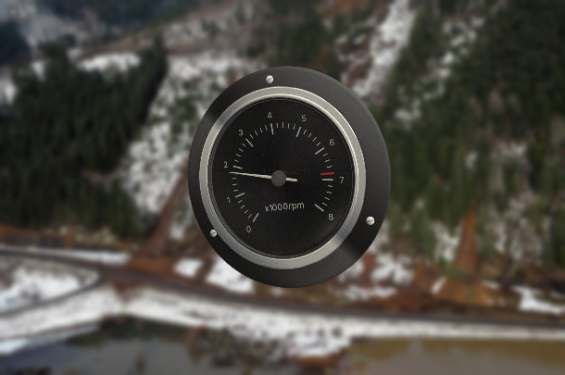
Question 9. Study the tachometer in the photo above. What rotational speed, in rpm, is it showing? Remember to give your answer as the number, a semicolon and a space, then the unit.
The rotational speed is 1800; rpm
